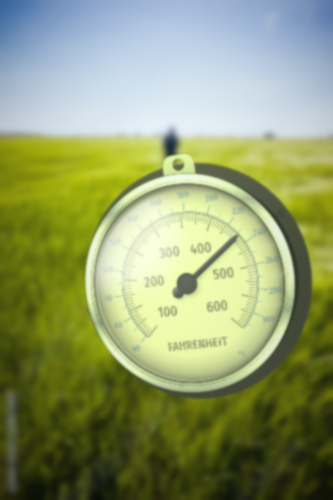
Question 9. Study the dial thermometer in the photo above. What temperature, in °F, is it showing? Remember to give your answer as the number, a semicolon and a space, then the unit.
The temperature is 450; °F
